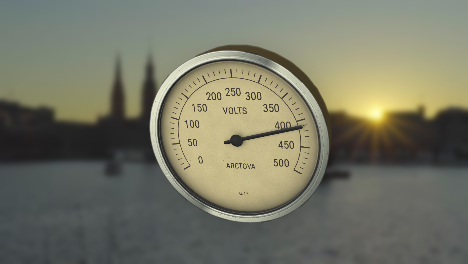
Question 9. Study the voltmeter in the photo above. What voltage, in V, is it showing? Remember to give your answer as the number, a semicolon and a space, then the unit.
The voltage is 410; V
